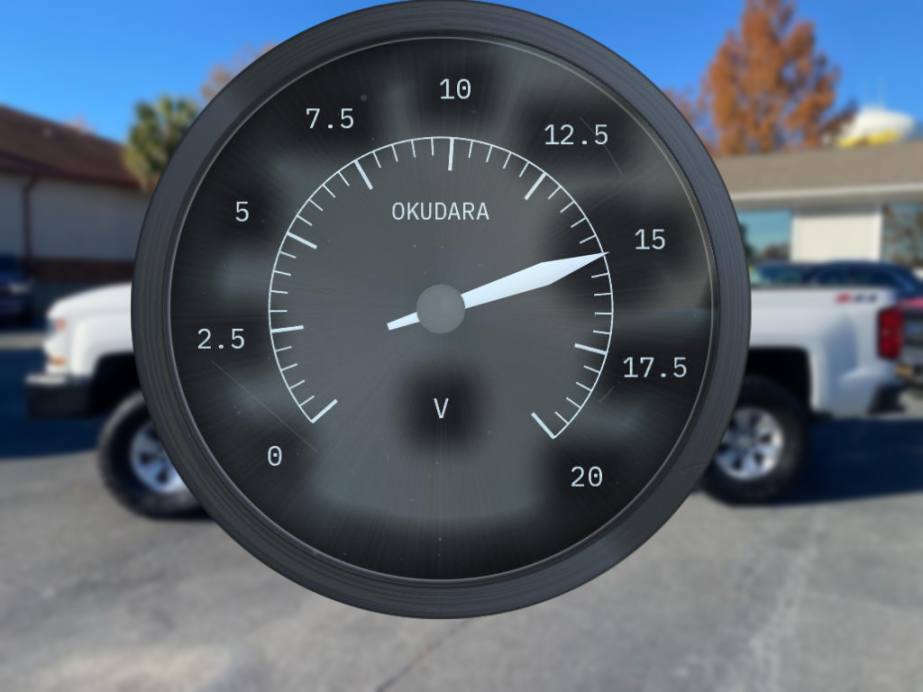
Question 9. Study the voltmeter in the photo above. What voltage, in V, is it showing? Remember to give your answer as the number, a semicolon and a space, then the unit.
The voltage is 15; V
